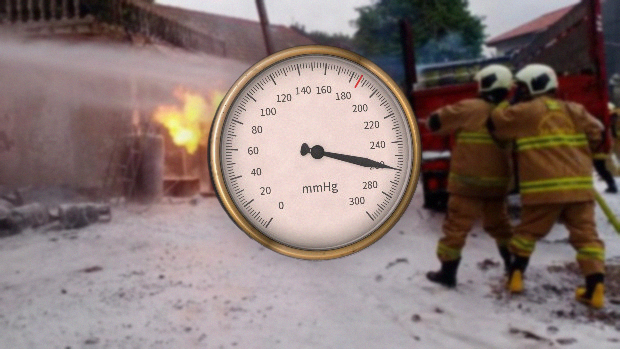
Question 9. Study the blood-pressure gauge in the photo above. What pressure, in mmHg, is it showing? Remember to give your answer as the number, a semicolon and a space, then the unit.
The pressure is 260; mmHg
